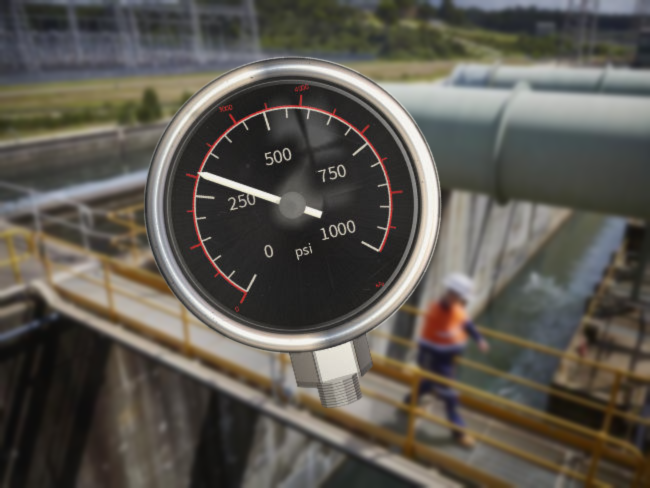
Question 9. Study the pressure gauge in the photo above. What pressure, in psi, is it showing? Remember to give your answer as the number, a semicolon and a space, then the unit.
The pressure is 300; psi
